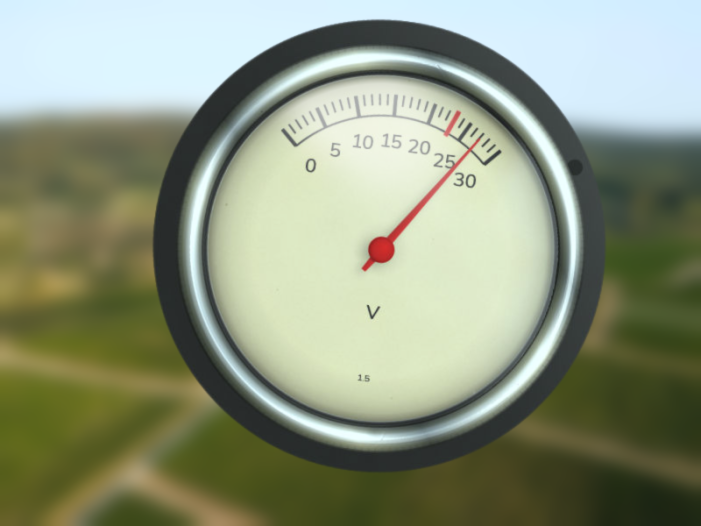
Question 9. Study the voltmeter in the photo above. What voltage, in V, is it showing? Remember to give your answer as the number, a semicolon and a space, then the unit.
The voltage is 27; V
